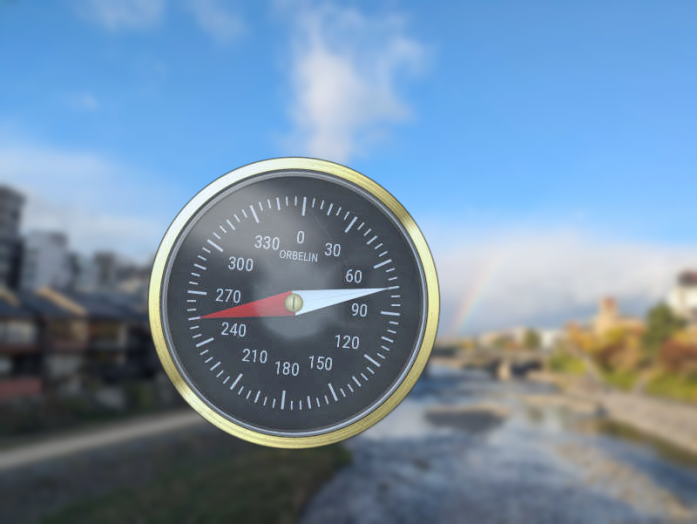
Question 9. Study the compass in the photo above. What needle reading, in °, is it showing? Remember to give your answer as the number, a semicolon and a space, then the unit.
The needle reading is 255; °
